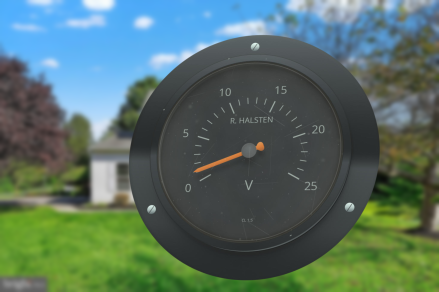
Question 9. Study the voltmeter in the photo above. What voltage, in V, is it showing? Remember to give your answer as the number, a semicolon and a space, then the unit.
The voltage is 1; V
